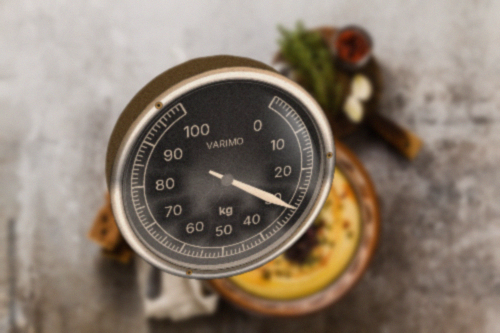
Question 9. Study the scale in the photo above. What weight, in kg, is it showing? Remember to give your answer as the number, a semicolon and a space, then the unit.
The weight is 30; kg
